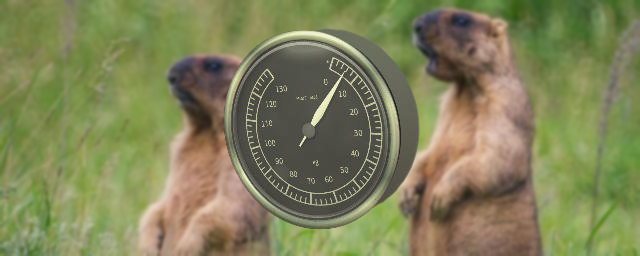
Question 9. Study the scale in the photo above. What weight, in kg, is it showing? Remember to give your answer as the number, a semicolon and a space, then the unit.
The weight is 6; kg
